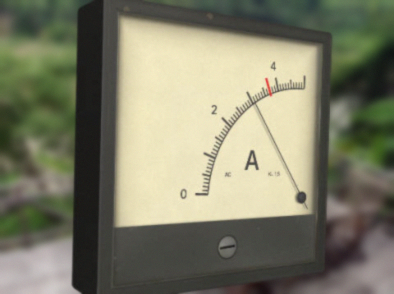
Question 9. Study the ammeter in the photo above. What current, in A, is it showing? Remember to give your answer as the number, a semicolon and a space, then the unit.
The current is 3; A
